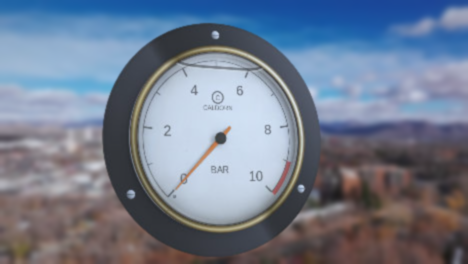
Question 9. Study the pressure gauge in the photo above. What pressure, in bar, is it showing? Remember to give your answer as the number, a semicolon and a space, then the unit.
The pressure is 0; bar
